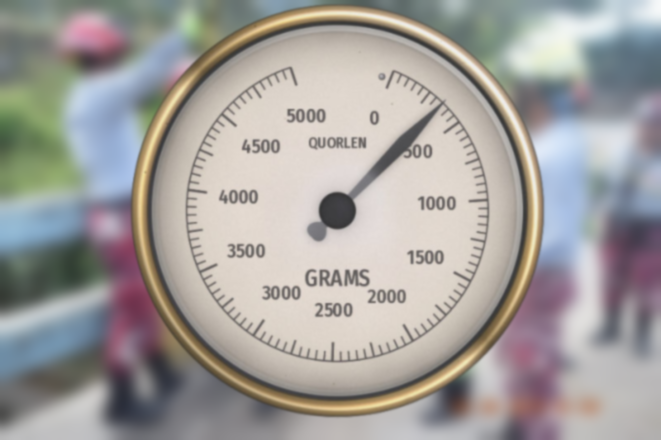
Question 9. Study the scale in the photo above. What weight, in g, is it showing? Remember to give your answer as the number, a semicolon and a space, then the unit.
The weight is 350; g
